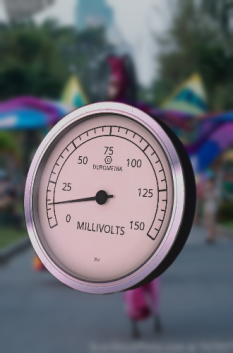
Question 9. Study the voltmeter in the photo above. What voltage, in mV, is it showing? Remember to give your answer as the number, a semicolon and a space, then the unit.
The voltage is 12.5; mV
